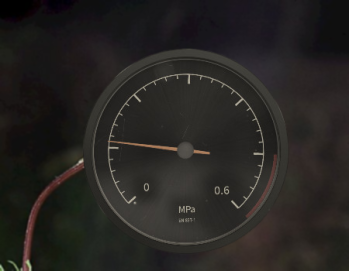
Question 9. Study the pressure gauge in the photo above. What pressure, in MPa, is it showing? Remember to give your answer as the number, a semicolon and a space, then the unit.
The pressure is 0.11; MPa
